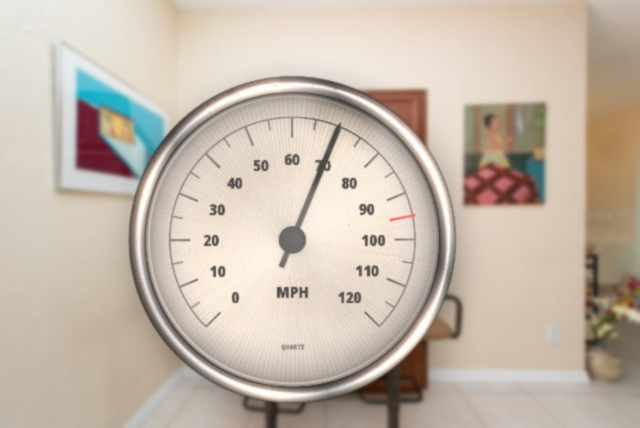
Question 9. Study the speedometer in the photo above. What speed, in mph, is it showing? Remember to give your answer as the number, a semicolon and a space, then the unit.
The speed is 70; mph
